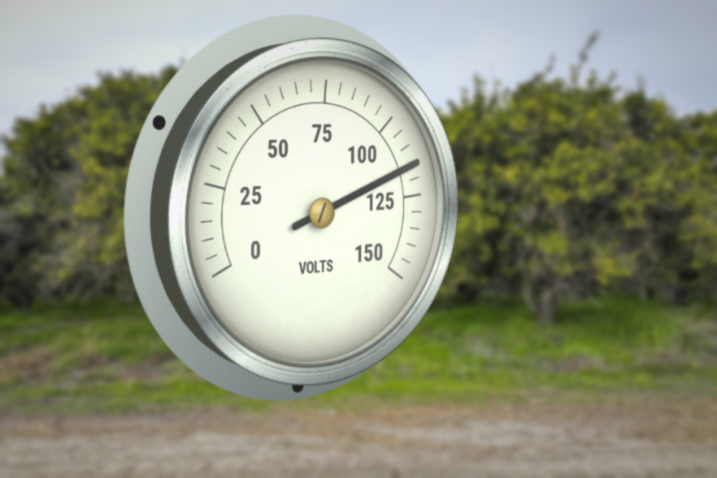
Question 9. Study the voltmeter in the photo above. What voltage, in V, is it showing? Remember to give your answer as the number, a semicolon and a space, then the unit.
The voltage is 115; V
